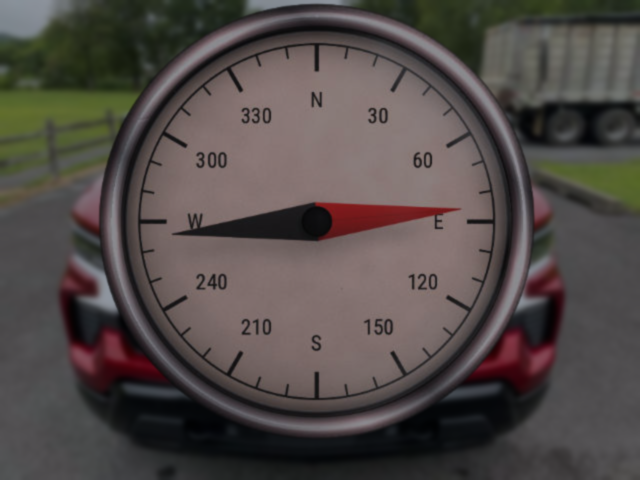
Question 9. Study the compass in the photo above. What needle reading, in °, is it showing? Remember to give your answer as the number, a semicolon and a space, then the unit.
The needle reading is 85; °
